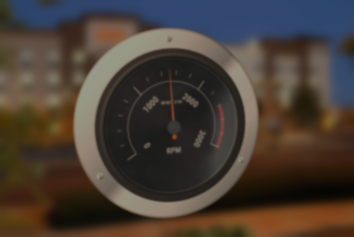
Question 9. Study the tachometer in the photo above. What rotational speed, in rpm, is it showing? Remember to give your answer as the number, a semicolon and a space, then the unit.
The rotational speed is 1500; rpm
